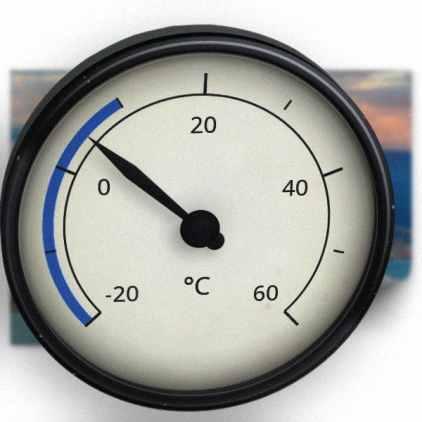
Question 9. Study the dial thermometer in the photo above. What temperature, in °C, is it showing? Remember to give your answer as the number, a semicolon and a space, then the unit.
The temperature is 5; °C
